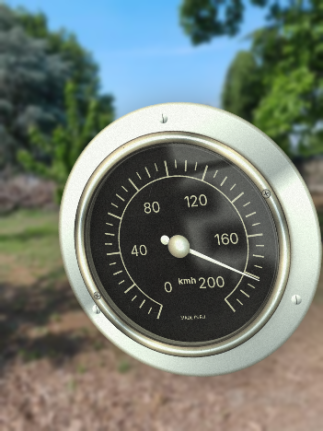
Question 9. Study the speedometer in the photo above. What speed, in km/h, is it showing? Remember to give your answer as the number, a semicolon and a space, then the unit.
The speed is 180; km/h
